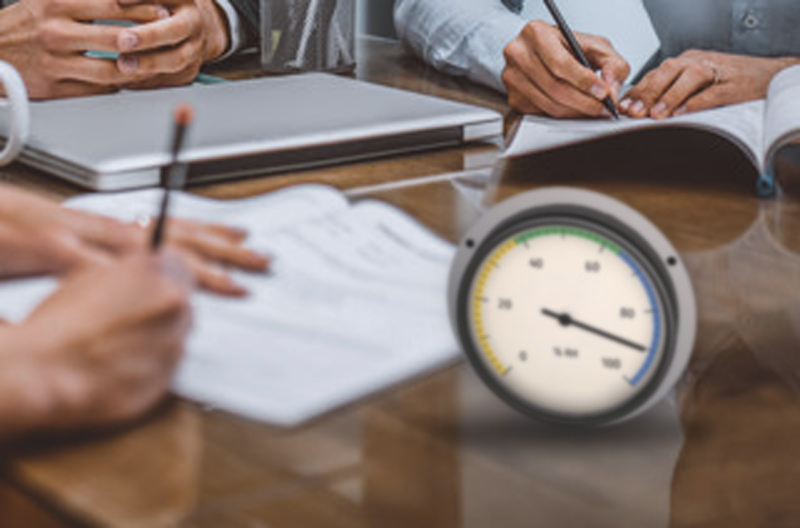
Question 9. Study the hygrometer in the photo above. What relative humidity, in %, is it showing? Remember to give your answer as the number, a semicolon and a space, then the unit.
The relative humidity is 90; %
